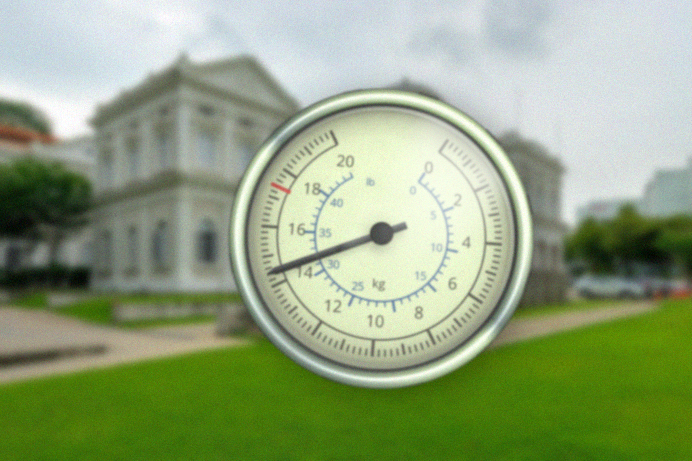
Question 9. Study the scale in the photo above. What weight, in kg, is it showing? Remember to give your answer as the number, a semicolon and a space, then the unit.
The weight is 14.4; kg
